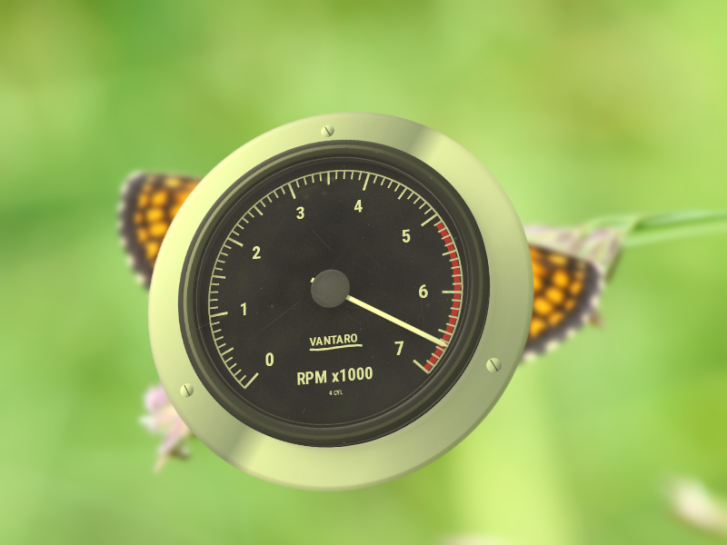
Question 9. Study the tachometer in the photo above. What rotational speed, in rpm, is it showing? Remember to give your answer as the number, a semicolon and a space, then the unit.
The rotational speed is 6650; rpm
